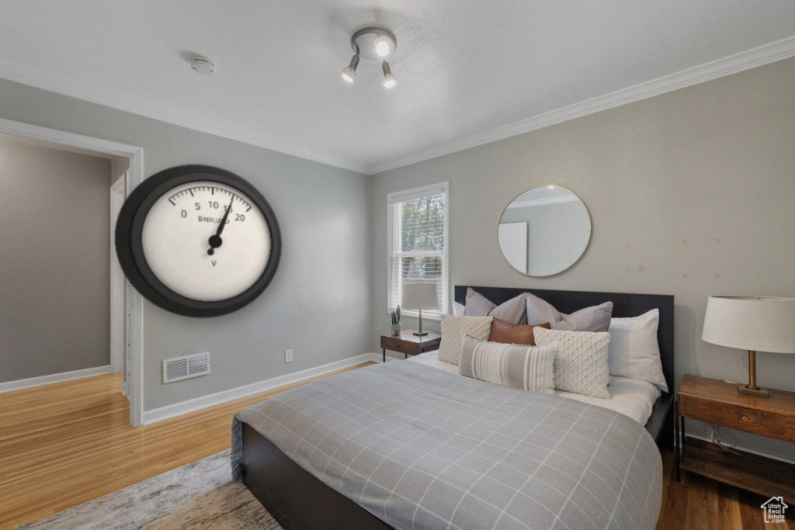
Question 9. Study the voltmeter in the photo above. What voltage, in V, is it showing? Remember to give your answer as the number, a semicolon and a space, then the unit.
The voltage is 15; V
